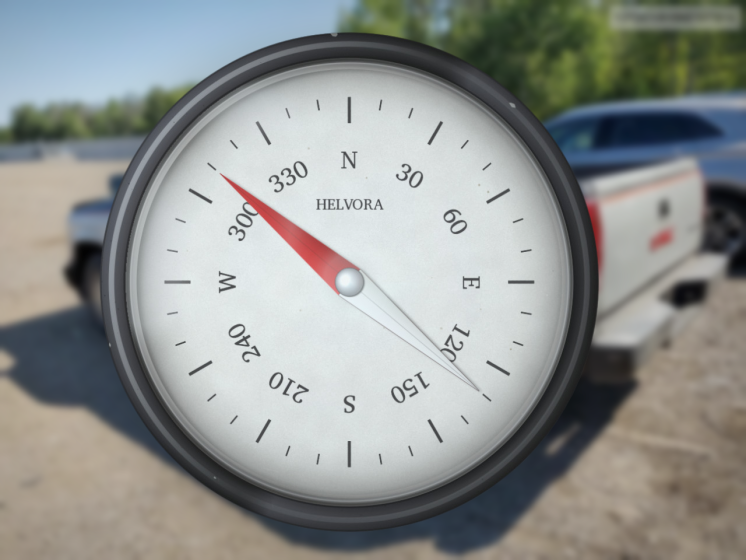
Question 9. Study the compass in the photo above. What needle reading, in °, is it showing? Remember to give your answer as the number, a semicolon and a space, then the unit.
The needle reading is 310; °
